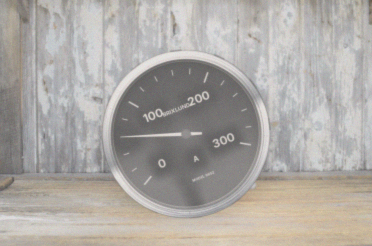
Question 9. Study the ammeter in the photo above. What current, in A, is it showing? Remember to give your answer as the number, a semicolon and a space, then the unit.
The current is 60; A
